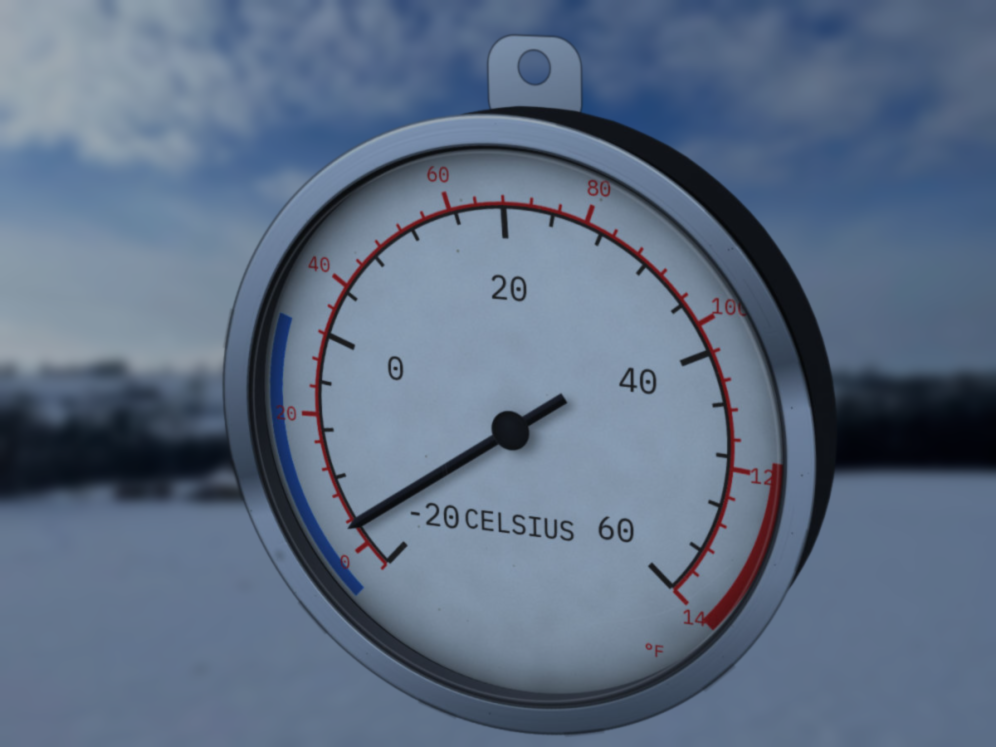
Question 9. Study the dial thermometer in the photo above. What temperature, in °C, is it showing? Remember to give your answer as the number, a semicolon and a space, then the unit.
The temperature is -16; °C
